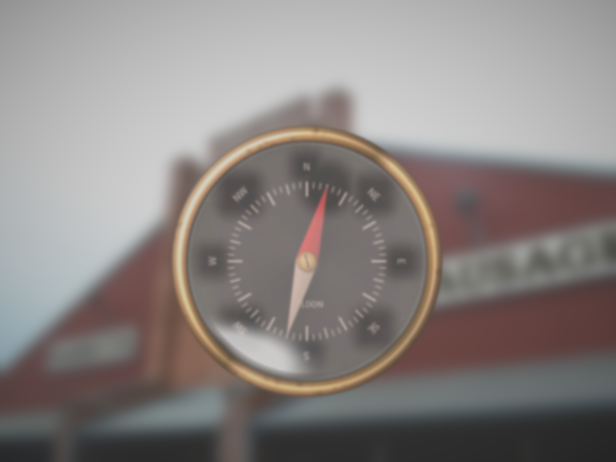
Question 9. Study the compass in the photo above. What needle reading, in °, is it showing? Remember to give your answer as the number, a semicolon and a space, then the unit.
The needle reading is 15; °
